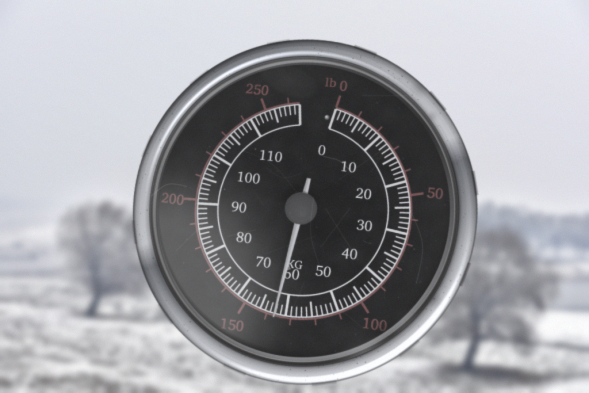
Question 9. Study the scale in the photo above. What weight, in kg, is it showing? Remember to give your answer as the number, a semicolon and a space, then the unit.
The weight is 62; kg
